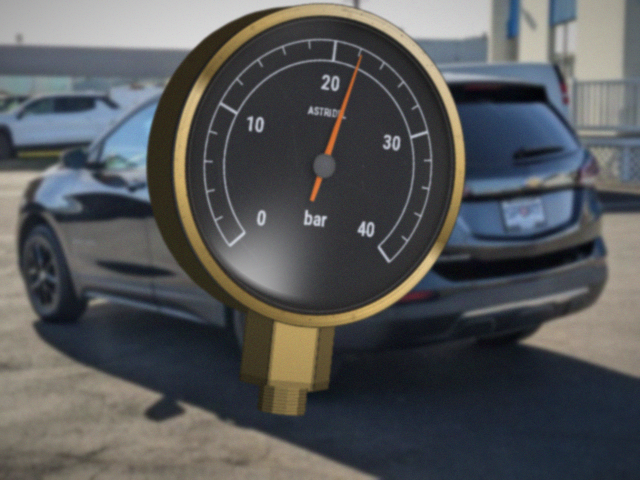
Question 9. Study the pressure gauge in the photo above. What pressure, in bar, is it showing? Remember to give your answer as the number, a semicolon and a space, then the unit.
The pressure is 22; bar
